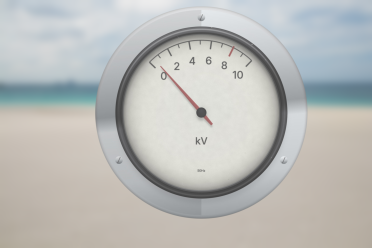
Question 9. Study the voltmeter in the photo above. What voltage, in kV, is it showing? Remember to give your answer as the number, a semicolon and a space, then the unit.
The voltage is 0.5; kV
